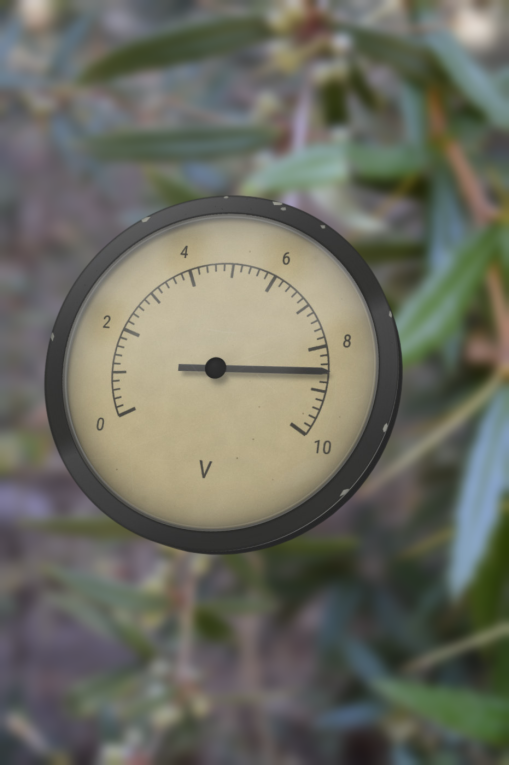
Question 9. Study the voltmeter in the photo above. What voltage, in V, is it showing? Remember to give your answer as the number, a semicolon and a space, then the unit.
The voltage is 8.6; V
